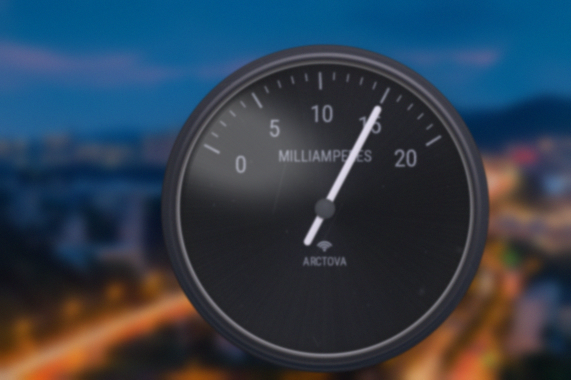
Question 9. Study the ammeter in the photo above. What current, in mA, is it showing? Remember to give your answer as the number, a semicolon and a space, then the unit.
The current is 15; mA
